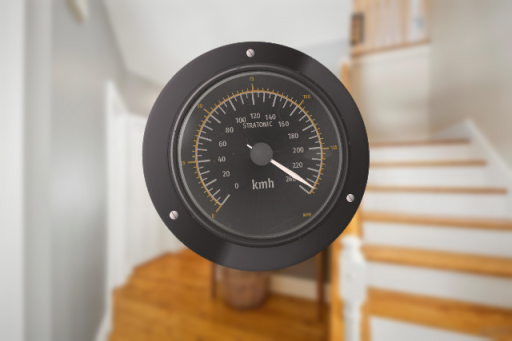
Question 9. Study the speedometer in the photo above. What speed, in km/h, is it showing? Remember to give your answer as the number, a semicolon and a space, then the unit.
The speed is 235; km/h
